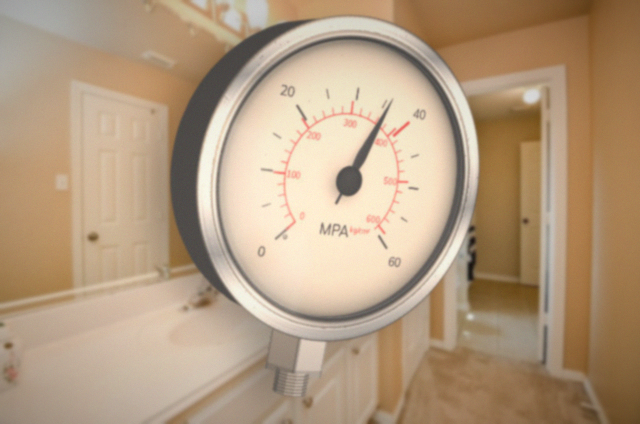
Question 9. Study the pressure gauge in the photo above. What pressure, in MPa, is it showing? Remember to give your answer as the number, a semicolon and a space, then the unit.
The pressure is 35; MPa
